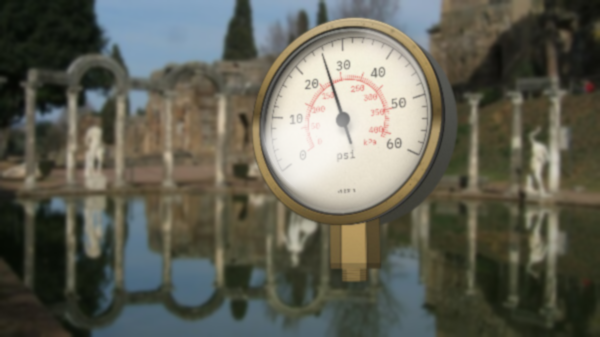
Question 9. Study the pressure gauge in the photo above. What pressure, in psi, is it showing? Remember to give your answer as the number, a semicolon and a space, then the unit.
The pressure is 26; psi
